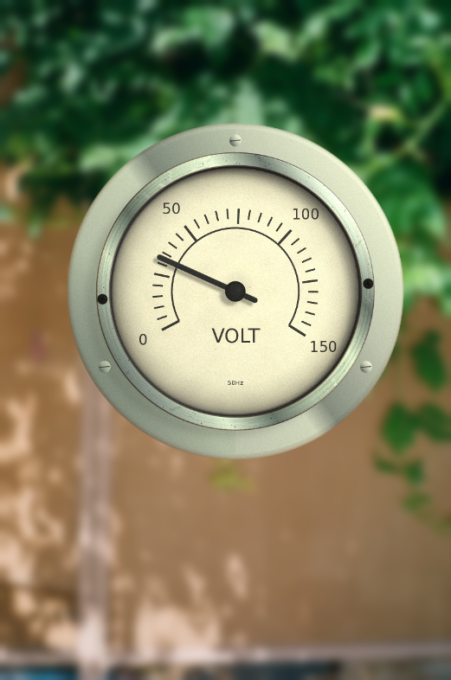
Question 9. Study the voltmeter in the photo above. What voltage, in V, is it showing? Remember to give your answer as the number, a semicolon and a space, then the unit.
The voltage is 32.5; V
